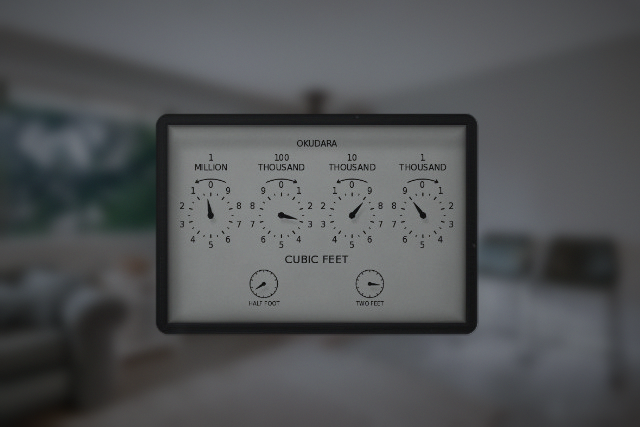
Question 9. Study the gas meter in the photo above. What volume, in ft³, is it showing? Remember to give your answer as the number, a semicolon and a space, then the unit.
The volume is 28900; ft³
